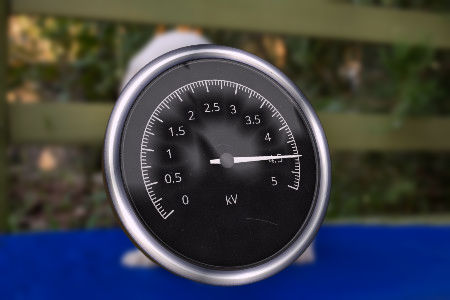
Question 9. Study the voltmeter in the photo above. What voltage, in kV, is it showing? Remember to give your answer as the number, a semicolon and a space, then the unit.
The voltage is 4.5; kV
